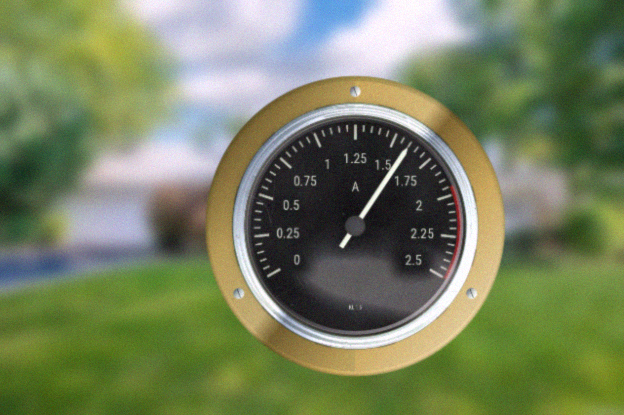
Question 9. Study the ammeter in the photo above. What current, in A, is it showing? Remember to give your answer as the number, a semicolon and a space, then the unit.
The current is 1.6; A
